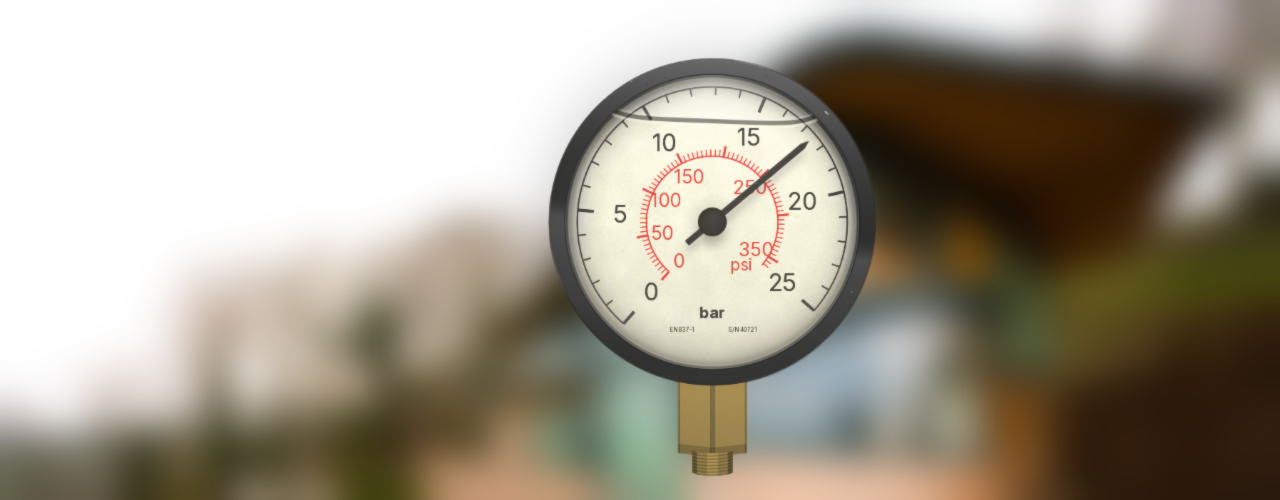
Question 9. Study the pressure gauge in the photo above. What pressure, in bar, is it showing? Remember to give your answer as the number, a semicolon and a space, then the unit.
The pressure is 17.5; bar
